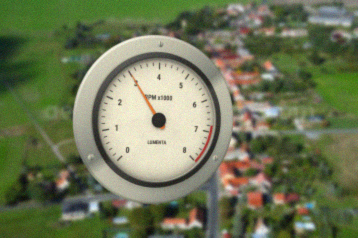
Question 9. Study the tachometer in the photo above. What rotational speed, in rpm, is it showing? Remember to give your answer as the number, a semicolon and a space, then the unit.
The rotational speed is 3000; rpm
